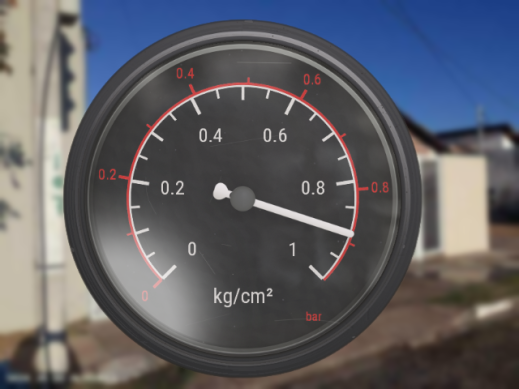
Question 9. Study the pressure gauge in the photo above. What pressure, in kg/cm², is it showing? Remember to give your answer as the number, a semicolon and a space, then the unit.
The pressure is 0.9; kg/cm²
